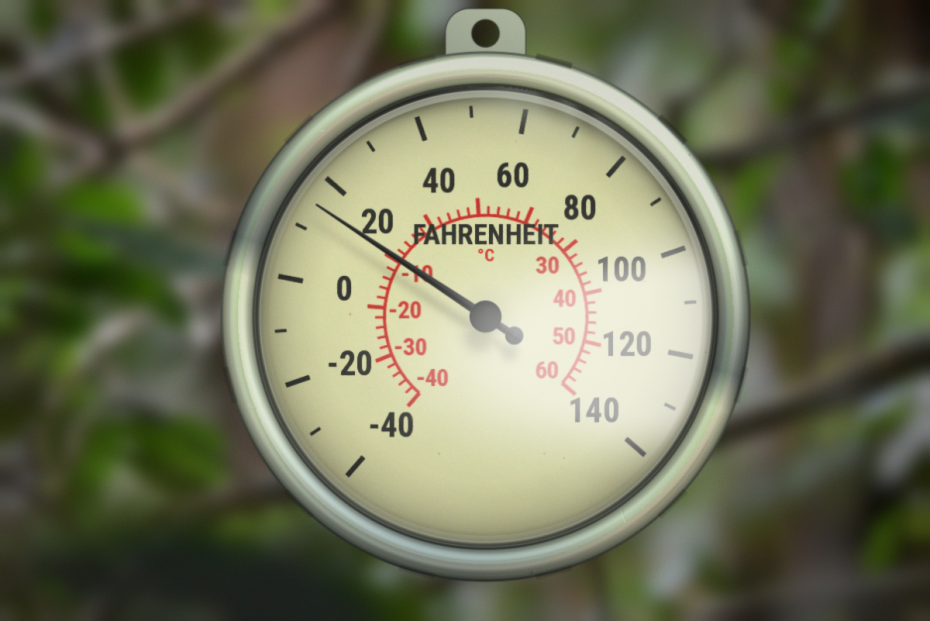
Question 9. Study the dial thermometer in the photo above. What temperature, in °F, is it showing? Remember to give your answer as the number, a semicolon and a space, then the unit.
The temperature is 15; °F
